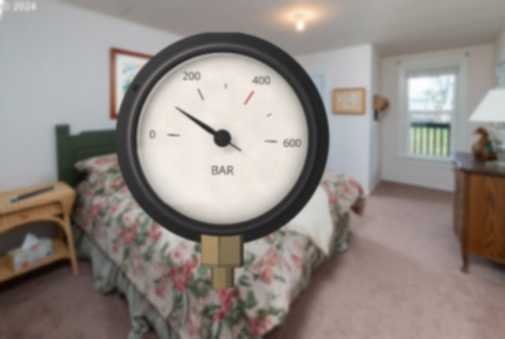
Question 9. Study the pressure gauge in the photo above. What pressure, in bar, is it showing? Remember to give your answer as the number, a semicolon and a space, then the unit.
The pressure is 100; bar
